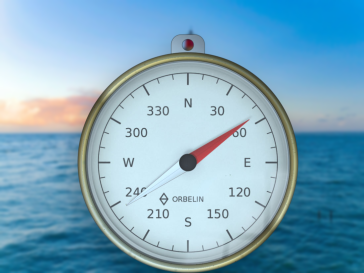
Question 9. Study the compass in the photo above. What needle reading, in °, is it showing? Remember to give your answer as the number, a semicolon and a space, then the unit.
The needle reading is 55; °
